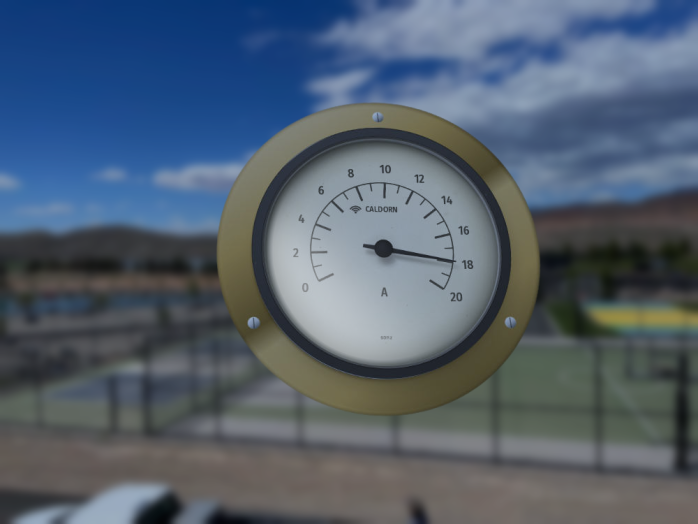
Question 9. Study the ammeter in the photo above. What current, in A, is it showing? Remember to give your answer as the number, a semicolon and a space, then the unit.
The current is 18; A
